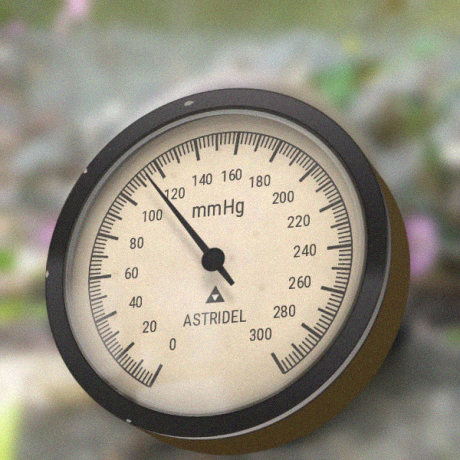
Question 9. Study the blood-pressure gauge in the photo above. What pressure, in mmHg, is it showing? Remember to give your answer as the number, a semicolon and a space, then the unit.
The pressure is 114; mmHg
